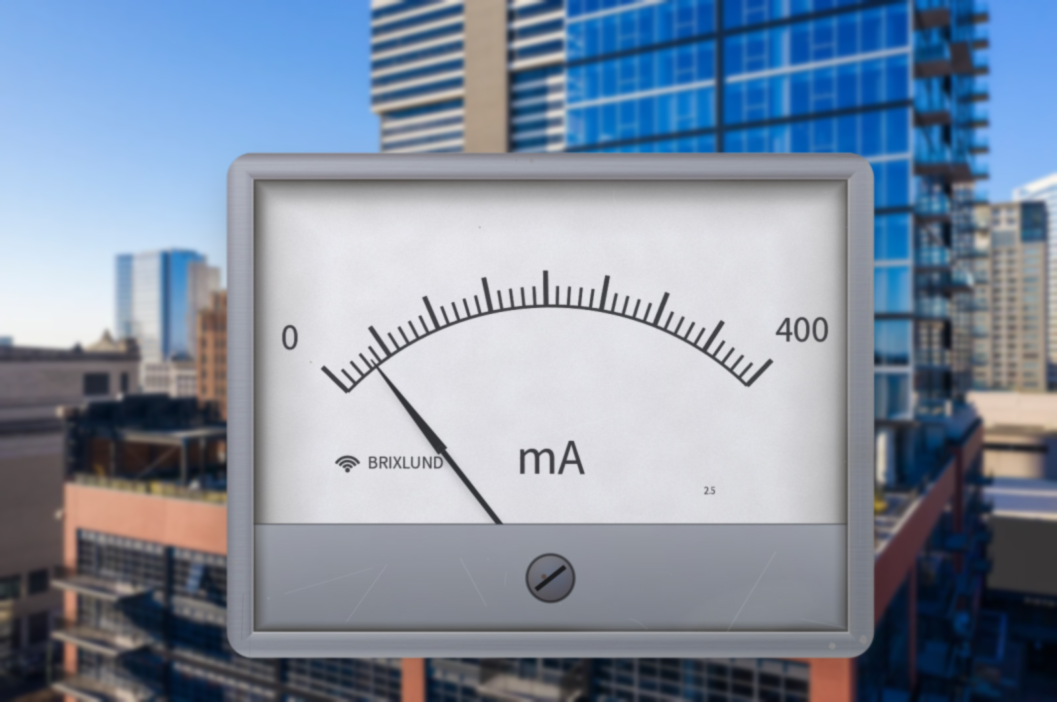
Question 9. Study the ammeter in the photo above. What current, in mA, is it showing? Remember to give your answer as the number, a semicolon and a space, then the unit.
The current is 35; mA
